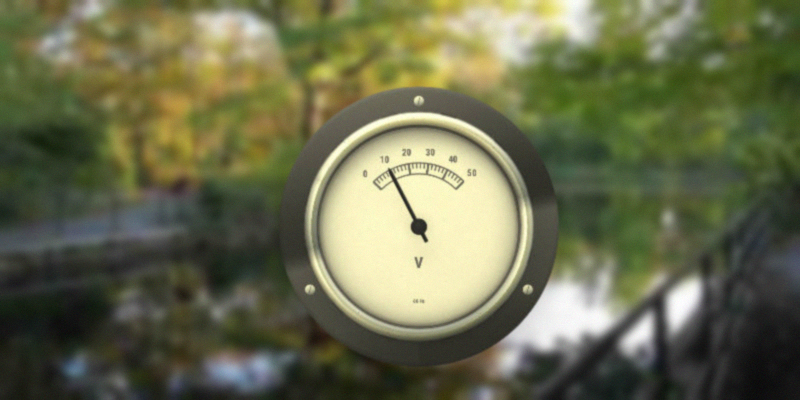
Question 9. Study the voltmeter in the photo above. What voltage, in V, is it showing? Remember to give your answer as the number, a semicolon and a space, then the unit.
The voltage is 10; V
